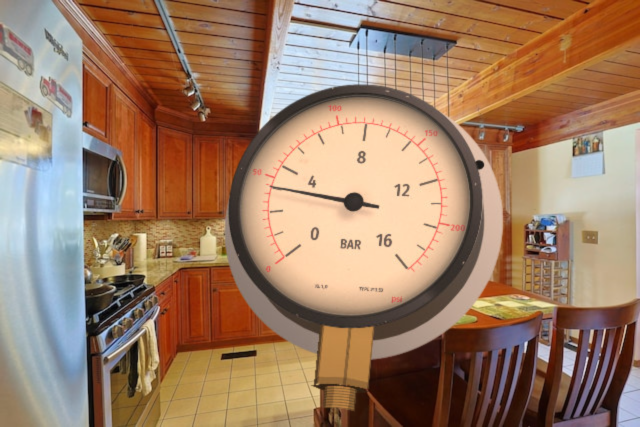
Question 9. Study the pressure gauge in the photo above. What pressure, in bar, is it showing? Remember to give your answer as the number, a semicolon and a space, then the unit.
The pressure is 3; bar
